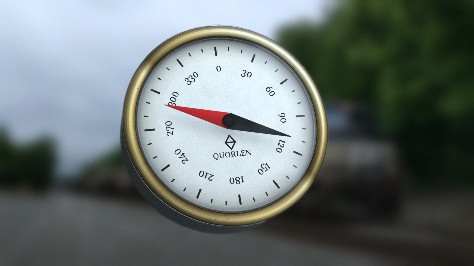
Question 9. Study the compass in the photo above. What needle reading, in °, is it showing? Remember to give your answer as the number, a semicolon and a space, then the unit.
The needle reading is 290; °
